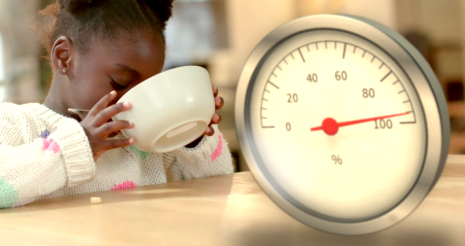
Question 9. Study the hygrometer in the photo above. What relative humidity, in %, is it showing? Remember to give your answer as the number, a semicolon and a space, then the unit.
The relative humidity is 96; %
